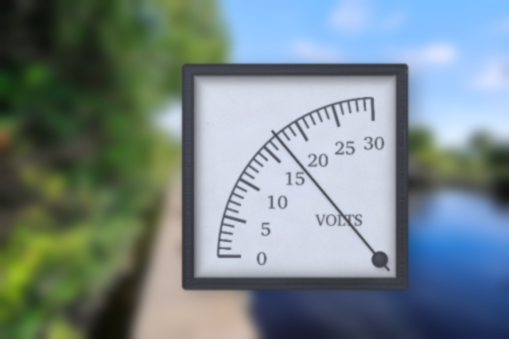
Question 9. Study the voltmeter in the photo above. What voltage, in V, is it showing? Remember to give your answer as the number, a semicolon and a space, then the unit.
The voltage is 17; V
